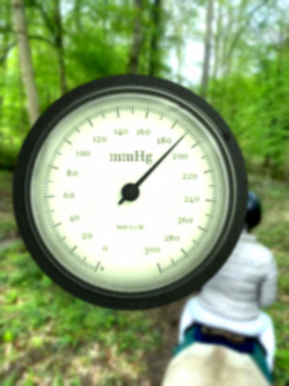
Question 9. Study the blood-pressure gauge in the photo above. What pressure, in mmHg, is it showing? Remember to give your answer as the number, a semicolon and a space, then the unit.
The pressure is 190; mmHg
